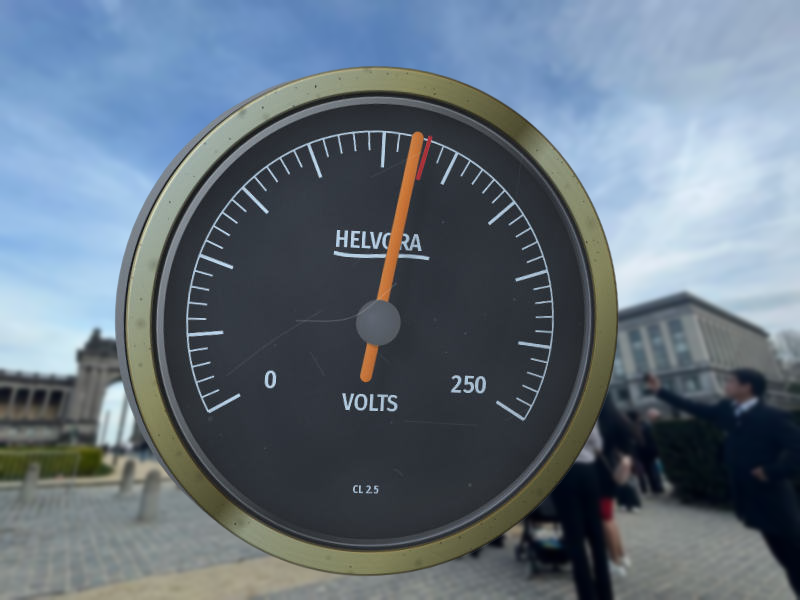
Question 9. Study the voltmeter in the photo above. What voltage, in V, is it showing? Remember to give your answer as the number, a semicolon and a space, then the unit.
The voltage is 135; V
